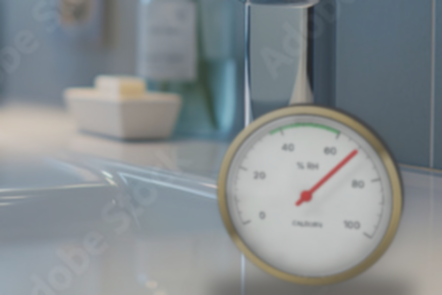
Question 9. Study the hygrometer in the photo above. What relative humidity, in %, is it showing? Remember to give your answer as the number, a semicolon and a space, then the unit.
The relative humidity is 68; %
